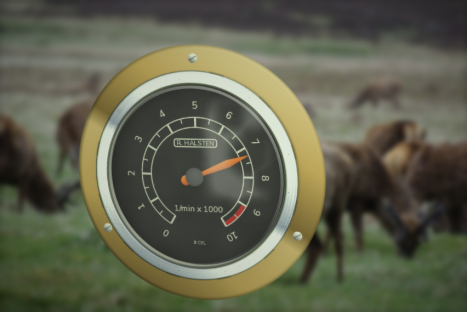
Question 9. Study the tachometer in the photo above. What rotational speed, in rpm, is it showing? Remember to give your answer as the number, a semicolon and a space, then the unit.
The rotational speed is 7250; rpm
